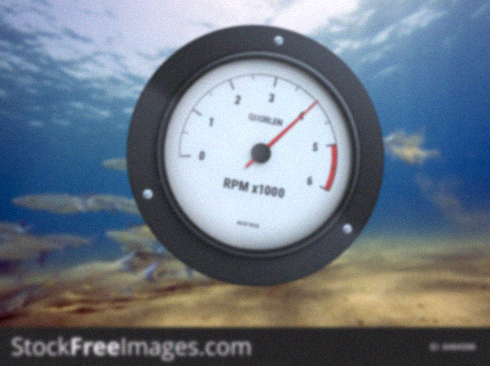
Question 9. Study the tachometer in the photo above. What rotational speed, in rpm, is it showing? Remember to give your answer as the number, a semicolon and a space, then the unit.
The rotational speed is 4000; rpm
